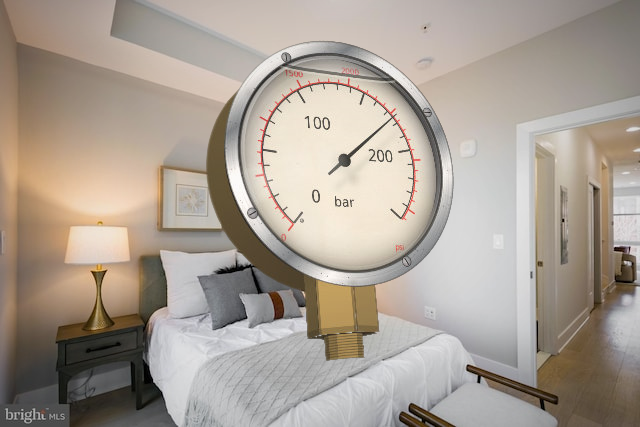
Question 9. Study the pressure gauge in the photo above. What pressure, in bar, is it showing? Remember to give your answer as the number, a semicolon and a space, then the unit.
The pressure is 175; bar
